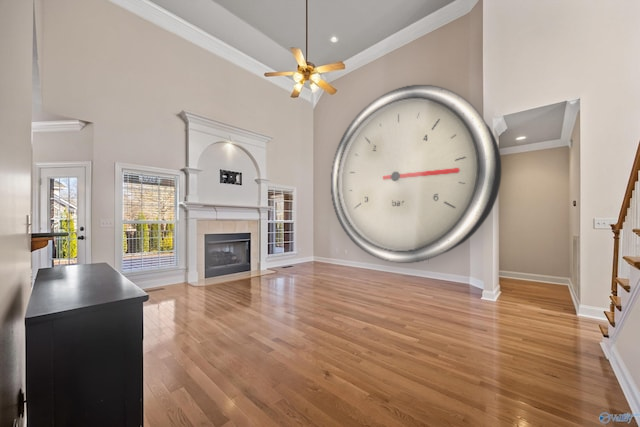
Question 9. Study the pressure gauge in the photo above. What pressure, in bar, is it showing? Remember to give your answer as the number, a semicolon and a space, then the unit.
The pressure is 5.25; bar
